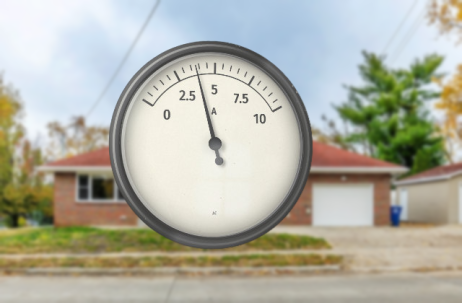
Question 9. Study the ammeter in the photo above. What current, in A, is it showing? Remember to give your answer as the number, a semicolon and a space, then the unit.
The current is 3.75; A
